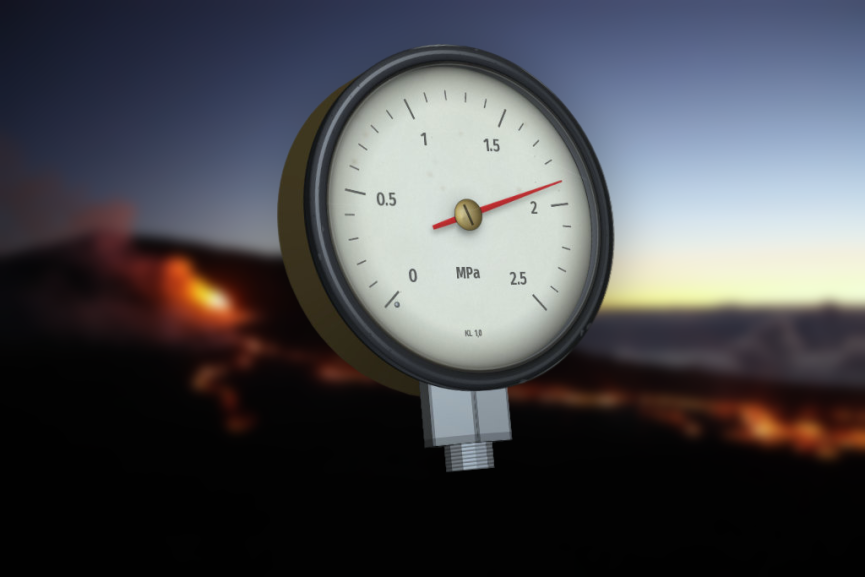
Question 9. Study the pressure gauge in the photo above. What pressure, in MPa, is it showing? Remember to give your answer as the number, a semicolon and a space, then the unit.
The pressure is 1.9; MPa
